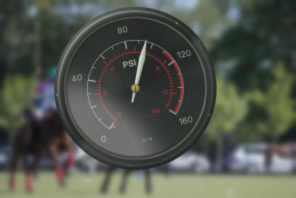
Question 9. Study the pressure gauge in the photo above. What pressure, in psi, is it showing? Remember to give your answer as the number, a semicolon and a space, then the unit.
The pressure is 95; psi
